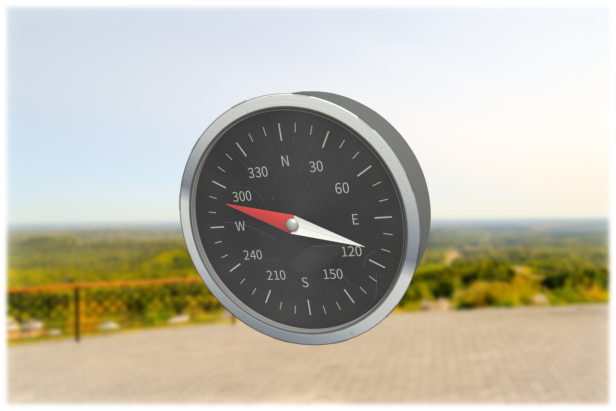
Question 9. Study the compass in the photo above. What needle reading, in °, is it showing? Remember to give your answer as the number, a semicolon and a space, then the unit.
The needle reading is 290; °
